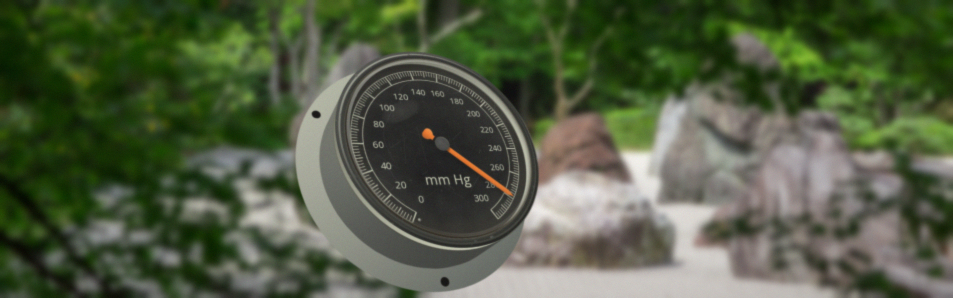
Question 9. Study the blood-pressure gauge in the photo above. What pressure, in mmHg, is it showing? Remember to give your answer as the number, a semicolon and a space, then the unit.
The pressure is 280; mmHg
